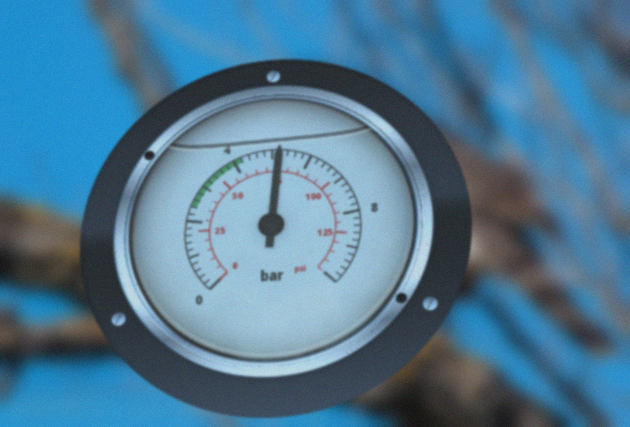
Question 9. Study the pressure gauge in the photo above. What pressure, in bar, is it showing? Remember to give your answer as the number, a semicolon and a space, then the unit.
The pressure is 5.2; bar
